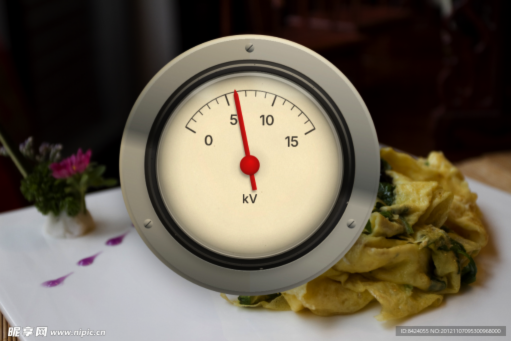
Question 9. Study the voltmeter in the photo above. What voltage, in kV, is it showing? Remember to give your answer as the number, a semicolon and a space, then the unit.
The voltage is 6; kV
